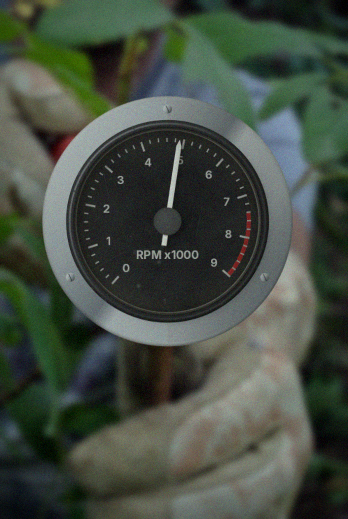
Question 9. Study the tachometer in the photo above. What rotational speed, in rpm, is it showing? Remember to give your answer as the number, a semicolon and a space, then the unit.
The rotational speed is 4900; rpm
